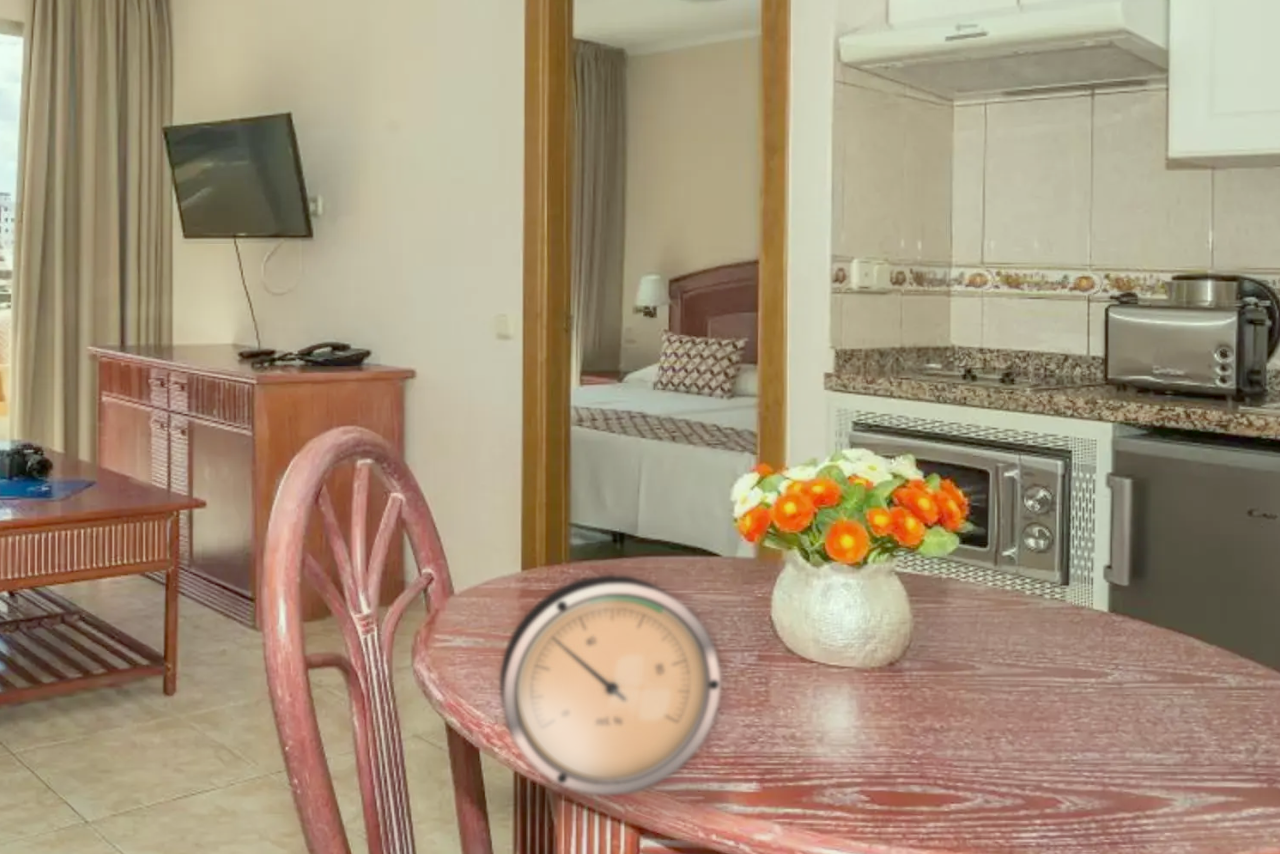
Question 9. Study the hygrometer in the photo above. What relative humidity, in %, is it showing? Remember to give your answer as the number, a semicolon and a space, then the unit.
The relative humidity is 30; %
